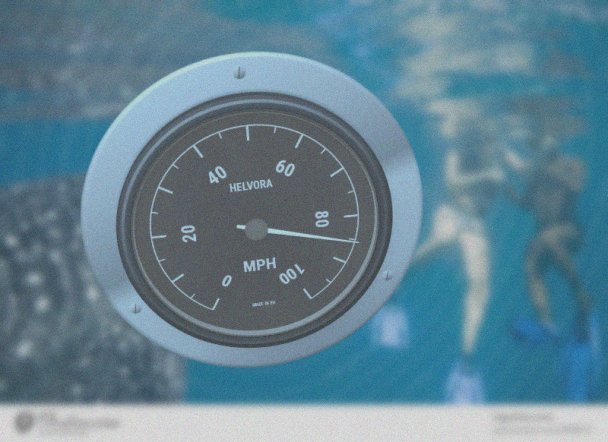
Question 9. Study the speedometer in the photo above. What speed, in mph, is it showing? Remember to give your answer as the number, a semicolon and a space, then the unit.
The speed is 85; mph
